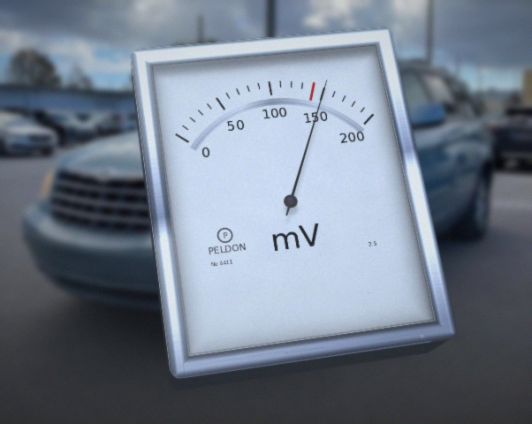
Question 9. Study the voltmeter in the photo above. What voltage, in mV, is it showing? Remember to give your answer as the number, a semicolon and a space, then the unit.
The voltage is 150; mV
